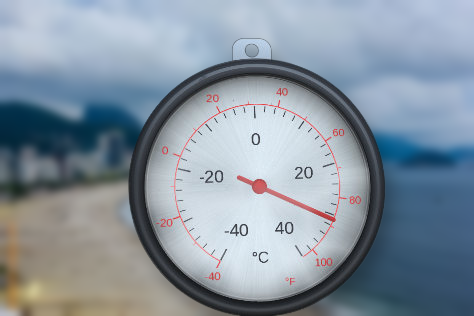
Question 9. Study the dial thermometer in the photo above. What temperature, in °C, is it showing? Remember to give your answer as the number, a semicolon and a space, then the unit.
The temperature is 31; °C
